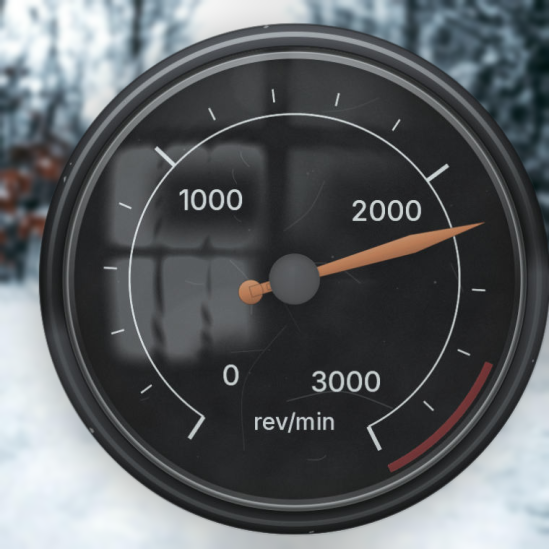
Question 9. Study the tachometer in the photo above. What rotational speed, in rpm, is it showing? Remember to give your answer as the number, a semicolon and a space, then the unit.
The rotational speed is 2200; rpm
